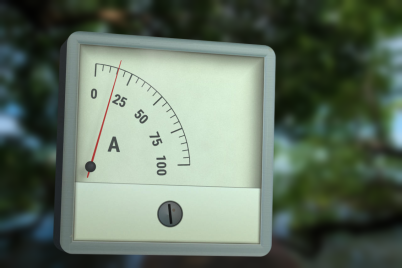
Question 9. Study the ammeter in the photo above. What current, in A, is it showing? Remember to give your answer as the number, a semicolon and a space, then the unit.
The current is 15; A
